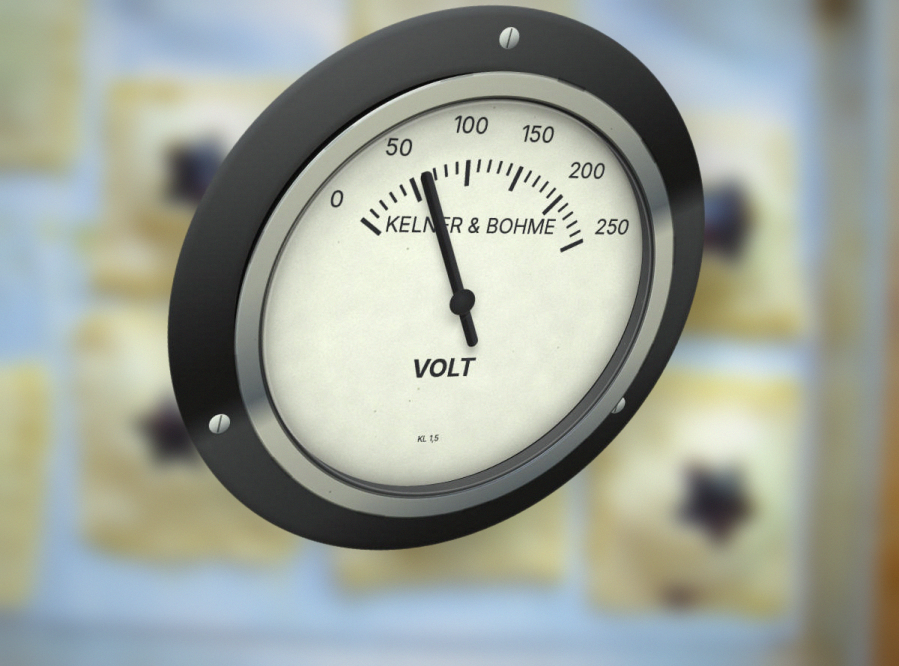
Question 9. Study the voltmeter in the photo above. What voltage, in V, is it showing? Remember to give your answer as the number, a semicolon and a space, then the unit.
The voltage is 60; V
